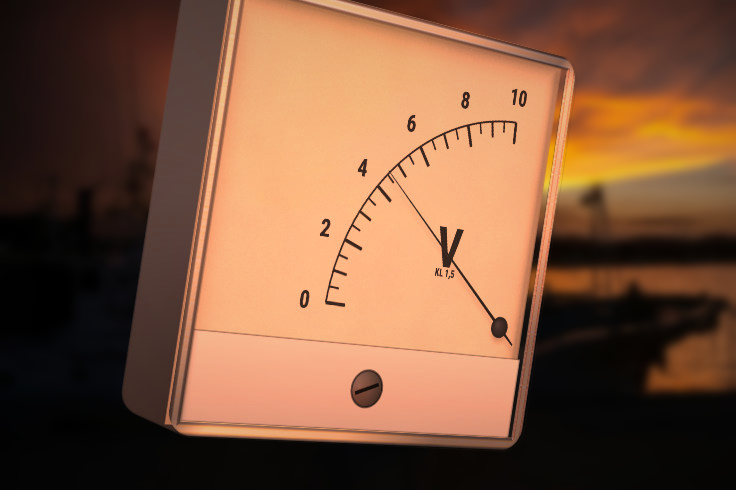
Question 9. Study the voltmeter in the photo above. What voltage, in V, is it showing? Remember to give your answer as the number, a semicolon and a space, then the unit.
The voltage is 4.5; V
